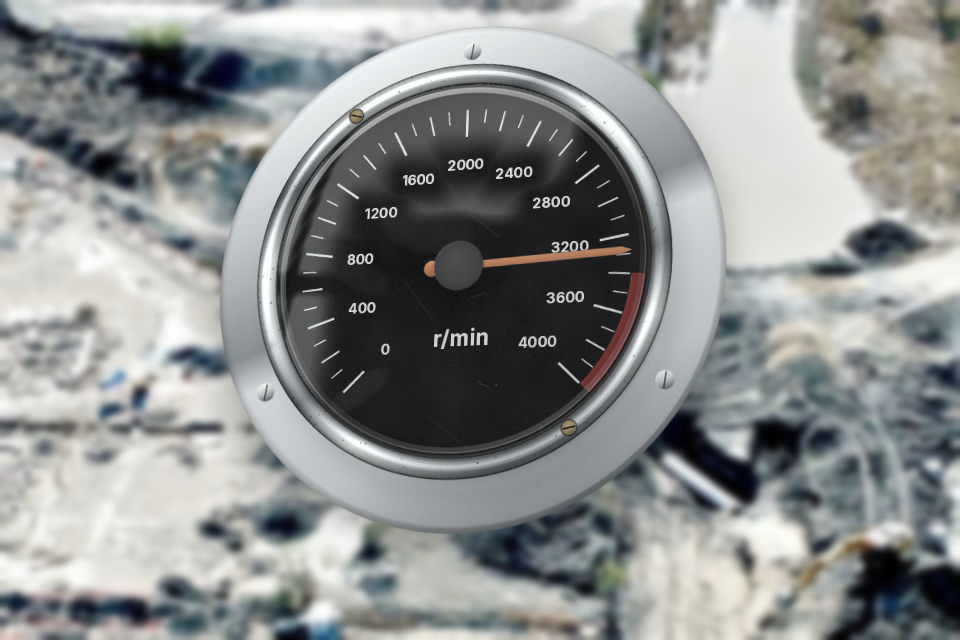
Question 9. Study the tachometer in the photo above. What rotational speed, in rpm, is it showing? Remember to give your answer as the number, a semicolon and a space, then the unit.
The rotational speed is 3300; rpm
